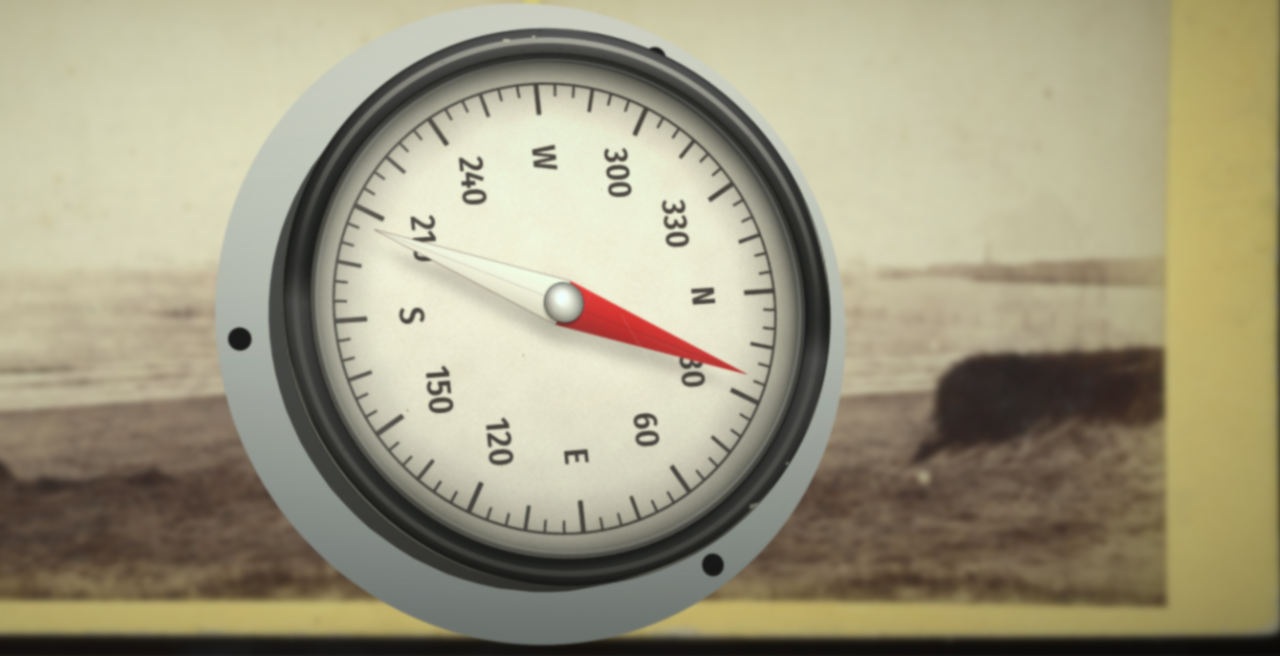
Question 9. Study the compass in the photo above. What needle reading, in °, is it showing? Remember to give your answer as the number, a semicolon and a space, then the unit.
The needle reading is 25; °
